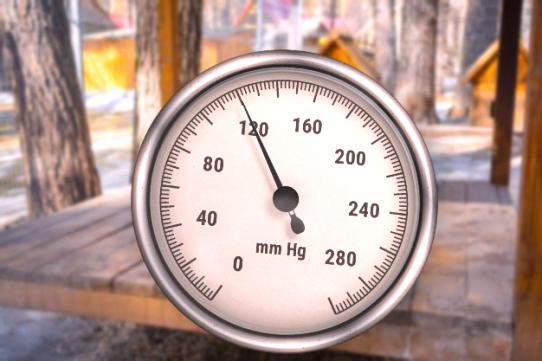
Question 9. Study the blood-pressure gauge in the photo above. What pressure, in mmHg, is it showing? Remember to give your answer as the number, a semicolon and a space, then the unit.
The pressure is 120; mmHg
